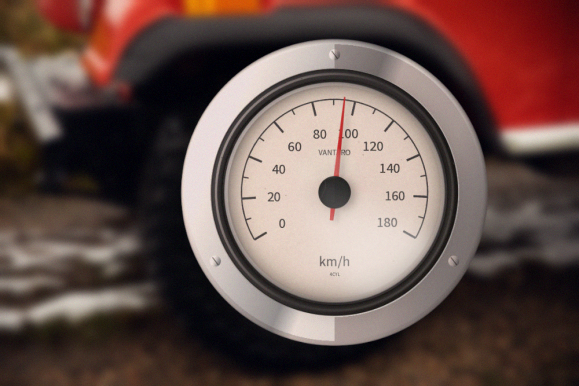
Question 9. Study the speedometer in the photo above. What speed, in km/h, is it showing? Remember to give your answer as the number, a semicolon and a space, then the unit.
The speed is 95; km/h
